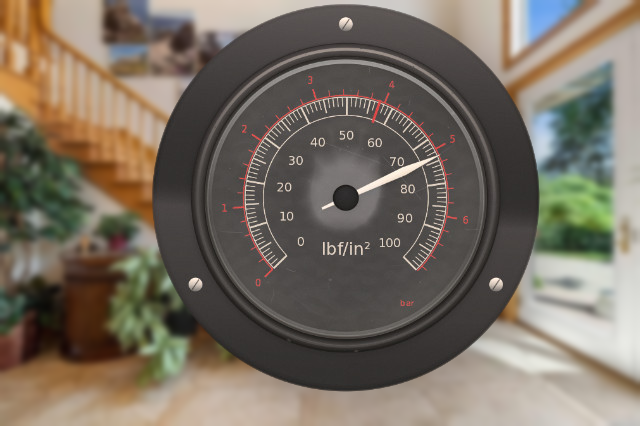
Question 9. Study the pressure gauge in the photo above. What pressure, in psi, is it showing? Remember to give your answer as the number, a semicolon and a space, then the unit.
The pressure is 74; psi
